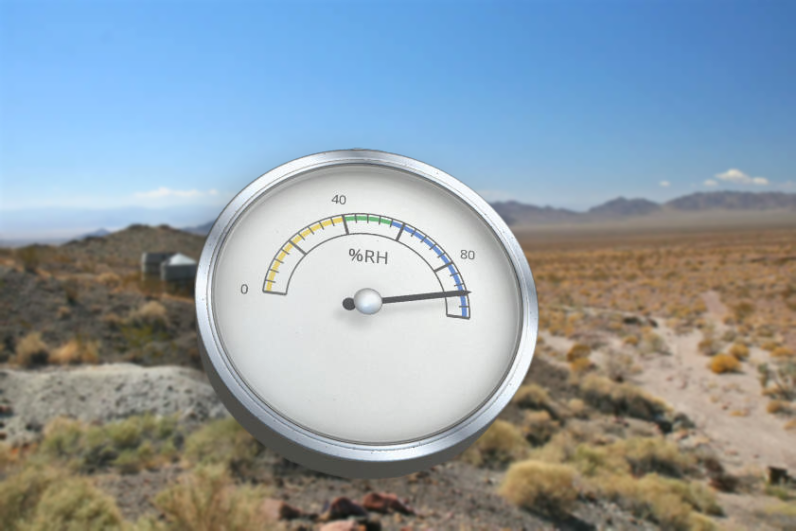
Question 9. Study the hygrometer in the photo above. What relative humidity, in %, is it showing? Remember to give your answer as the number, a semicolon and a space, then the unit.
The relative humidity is 92; %
